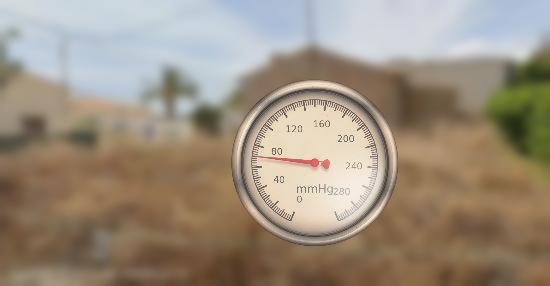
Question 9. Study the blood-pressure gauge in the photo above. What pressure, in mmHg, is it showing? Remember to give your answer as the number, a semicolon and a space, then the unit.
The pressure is 70; mmHg
